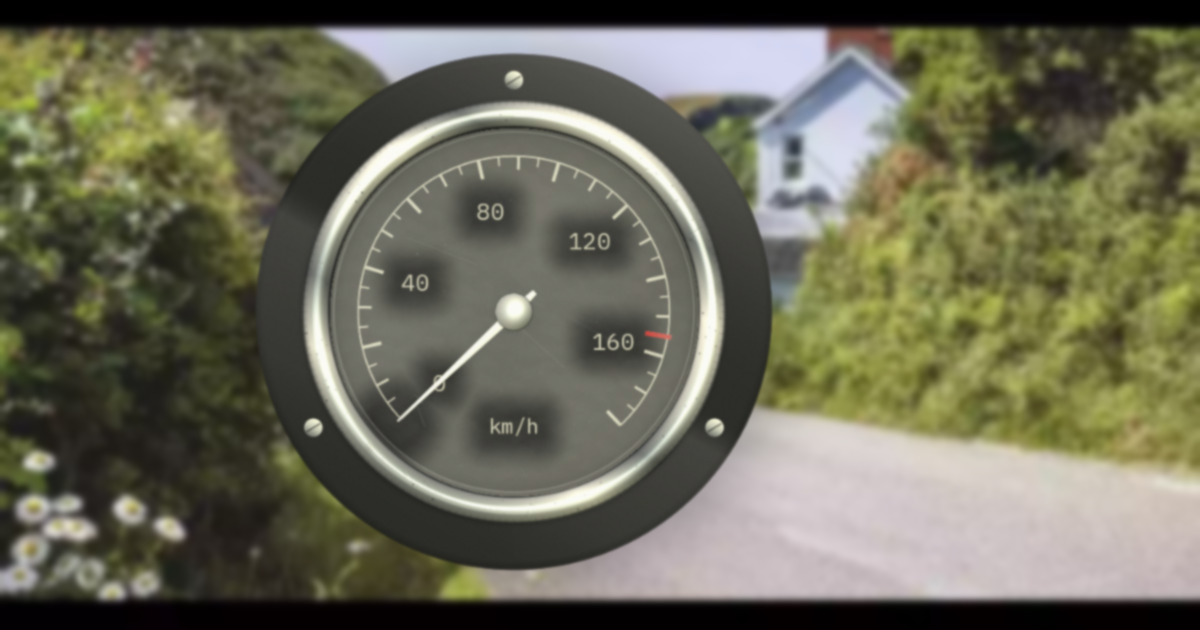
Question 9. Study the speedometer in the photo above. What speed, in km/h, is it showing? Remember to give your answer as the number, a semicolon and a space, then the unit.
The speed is 0; km/h
